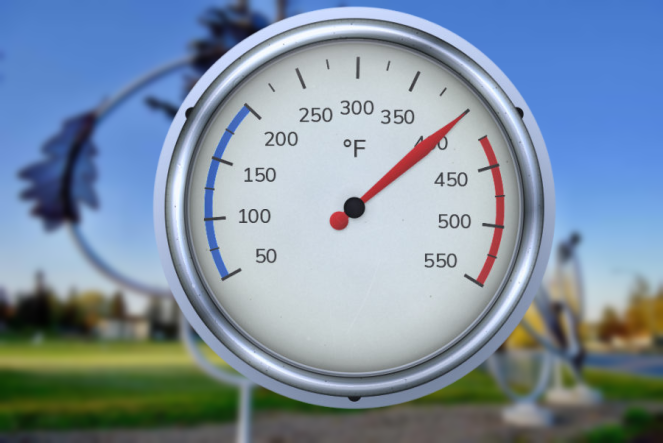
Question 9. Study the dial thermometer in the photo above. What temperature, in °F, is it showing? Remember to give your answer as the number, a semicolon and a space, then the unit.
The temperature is 400; °F
